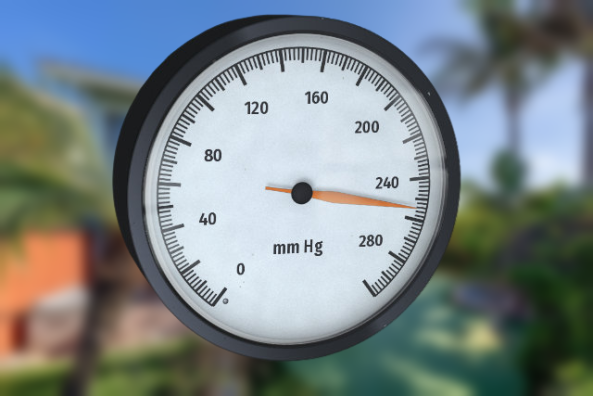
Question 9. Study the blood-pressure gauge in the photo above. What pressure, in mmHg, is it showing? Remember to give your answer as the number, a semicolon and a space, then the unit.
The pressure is 254; mmHg
